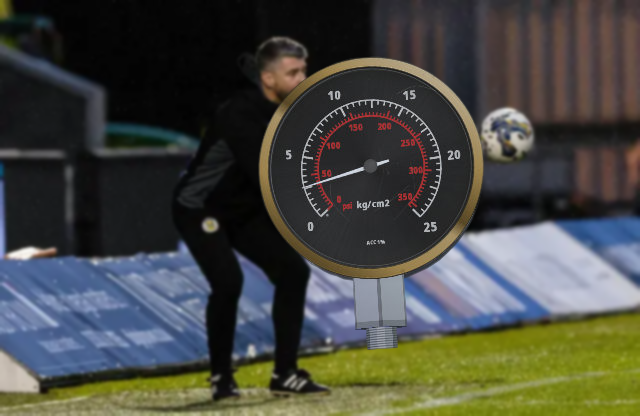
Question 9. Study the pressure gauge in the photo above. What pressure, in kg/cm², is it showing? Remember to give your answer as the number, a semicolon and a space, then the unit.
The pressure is 2.5; kg/cm²
